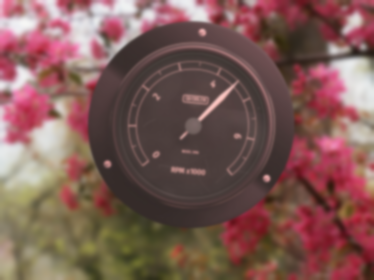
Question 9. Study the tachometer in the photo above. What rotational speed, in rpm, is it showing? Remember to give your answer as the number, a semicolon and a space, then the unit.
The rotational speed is 4500; rpm
